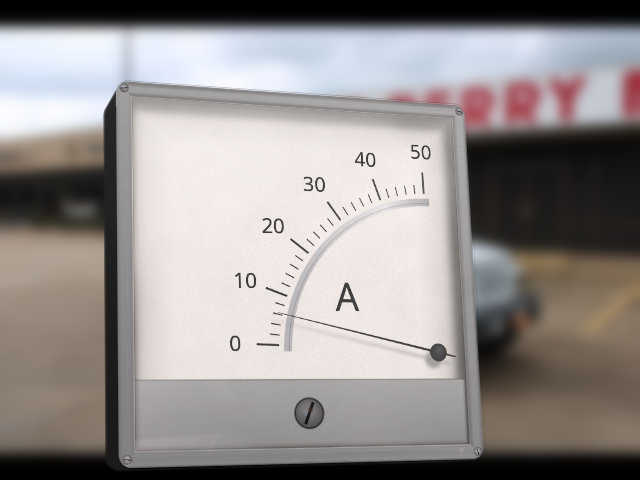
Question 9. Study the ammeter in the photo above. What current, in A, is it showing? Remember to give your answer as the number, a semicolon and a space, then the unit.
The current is 6; A
